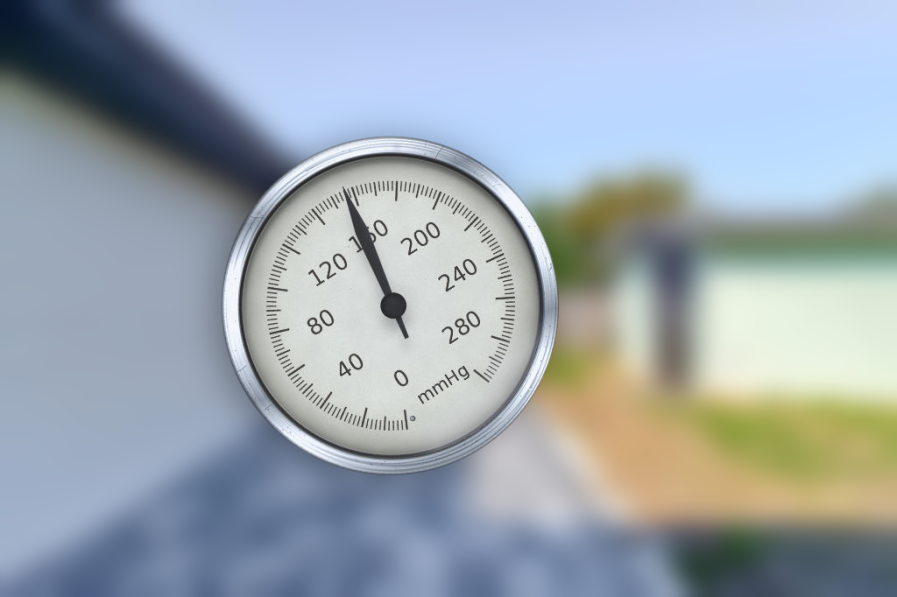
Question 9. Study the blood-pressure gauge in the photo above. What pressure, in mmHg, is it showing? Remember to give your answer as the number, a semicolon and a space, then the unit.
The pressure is 156; mmHg
